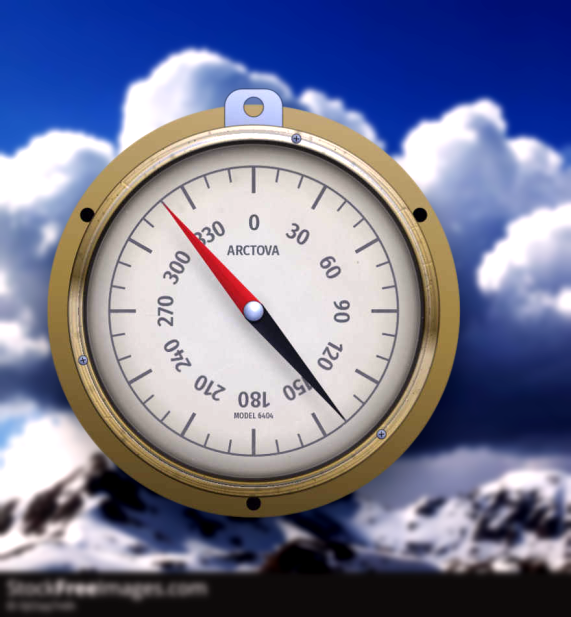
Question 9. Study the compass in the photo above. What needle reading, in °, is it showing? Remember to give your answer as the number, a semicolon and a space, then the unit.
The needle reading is 320; °
